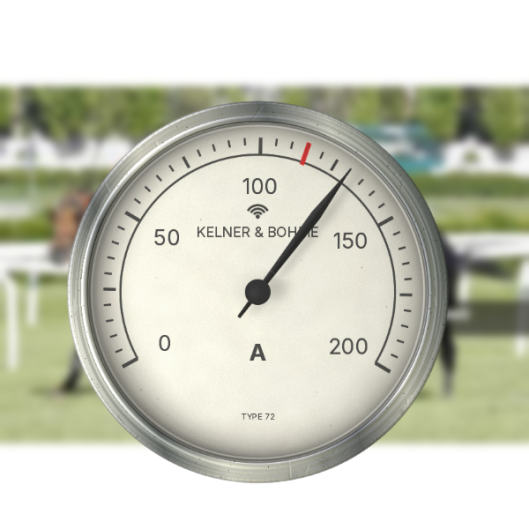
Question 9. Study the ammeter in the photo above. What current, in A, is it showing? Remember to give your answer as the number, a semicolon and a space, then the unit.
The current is 130; A
